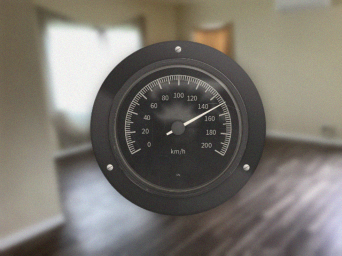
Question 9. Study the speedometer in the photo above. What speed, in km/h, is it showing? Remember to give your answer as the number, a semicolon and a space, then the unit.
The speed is 150; km/h
